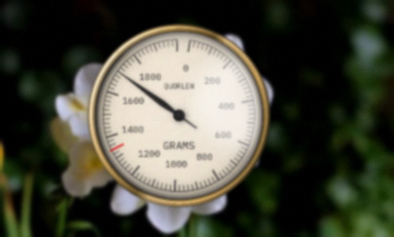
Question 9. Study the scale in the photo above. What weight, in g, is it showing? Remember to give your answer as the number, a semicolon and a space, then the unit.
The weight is 1700; g
